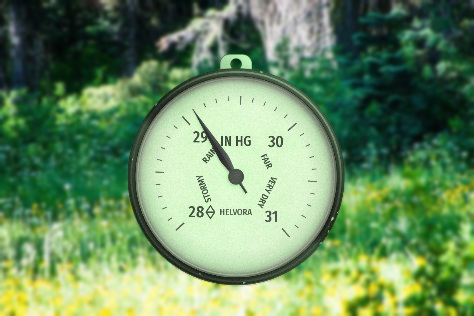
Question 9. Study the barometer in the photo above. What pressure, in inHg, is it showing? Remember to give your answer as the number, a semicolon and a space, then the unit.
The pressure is 29.1; inHg
